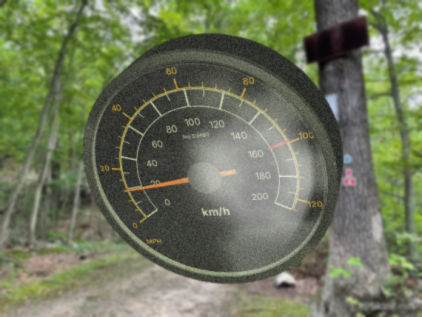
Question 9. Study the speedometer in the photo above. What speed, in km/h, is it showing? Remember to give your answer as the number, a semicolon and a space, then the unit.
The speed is 20; km/h
